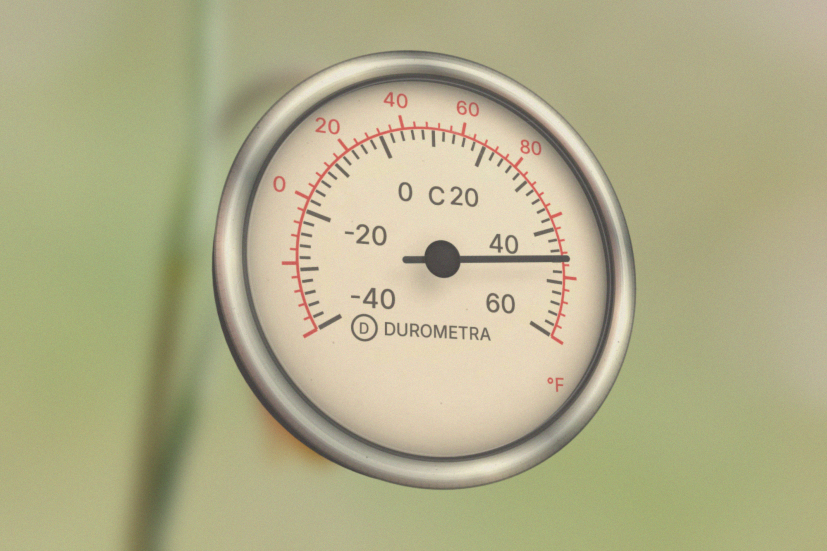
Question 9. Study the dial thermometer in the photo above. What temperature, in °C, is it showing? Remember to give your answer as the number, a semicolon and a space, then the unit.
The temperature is 46; °C
